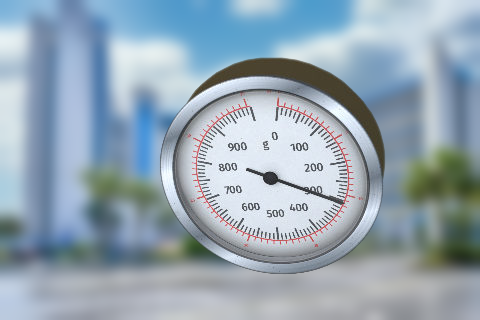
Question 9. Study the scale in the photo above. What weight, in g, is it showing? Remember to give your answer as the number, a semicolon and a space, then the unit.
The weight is 300; g
